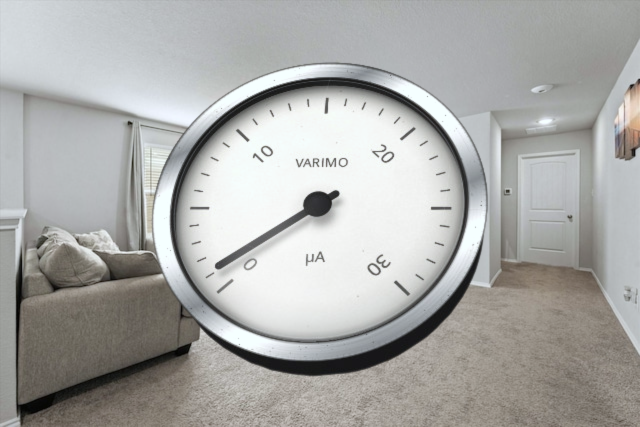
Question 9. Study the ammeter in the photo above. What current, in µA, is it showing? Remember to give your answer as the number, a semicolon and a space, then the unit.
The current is 1; µA
